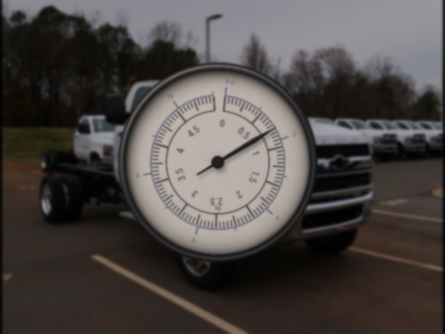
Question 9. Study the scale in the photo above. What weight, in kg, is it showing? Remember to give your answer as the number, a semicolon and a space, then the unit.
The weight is 0.75; kg
